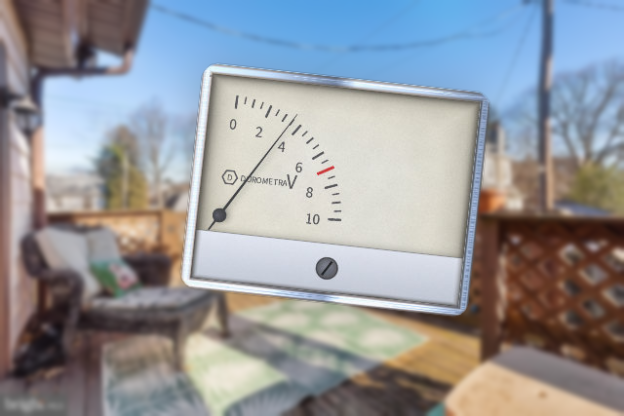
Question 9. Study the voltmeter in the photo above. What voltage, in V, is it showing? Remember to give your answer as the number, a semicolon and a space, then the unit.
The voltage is 3.5; V
